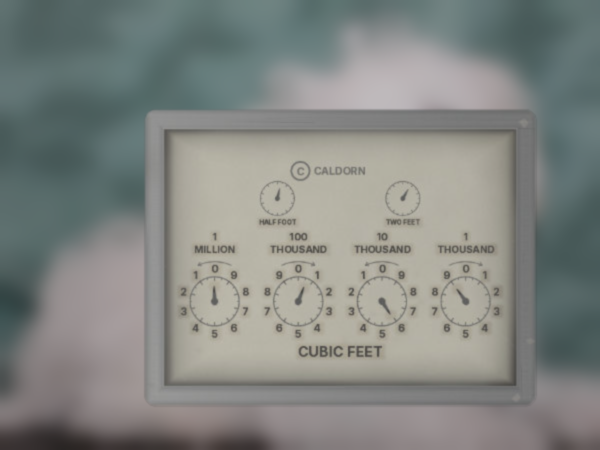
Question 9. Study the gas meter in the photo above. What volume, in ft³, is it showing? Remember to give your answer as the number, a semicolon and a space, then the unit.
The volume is 5900; ft³
